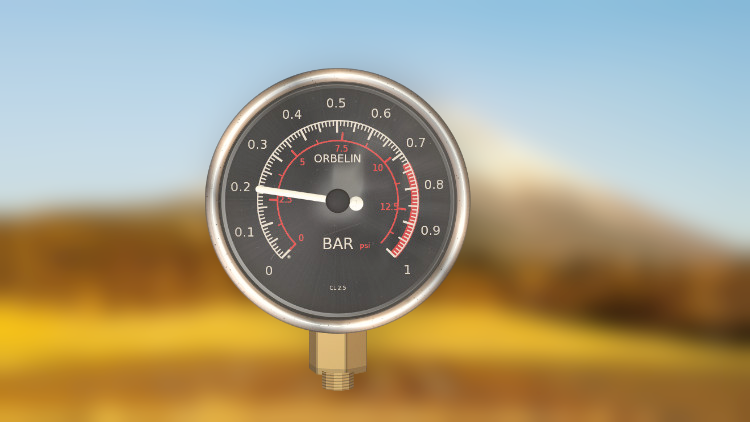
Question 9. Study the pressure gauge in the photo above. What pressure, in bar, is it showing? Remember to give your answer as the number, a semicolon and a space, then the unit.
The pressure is 0.2; bar
